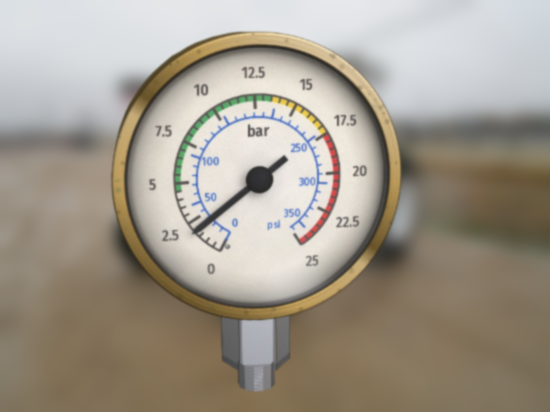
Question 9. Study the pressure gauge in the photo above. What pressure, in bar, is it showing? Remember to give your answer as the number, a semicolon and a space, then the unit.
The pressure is 2; bar
